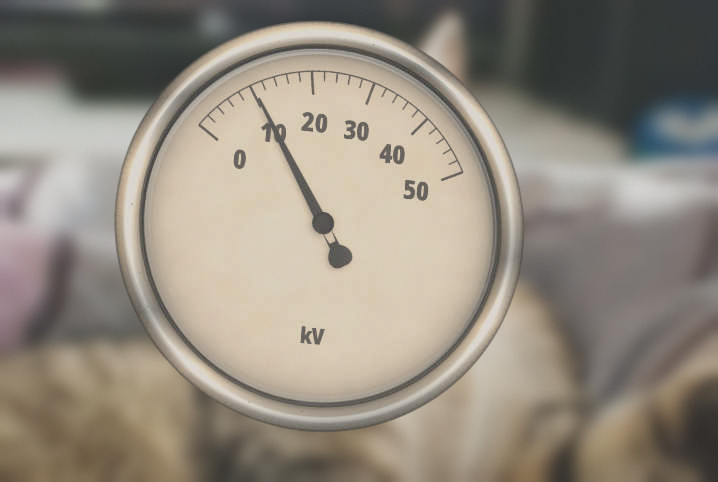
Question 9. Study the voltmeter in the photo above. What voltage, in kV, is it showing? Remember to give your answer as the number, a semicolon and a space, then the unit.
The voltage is 10; kV
